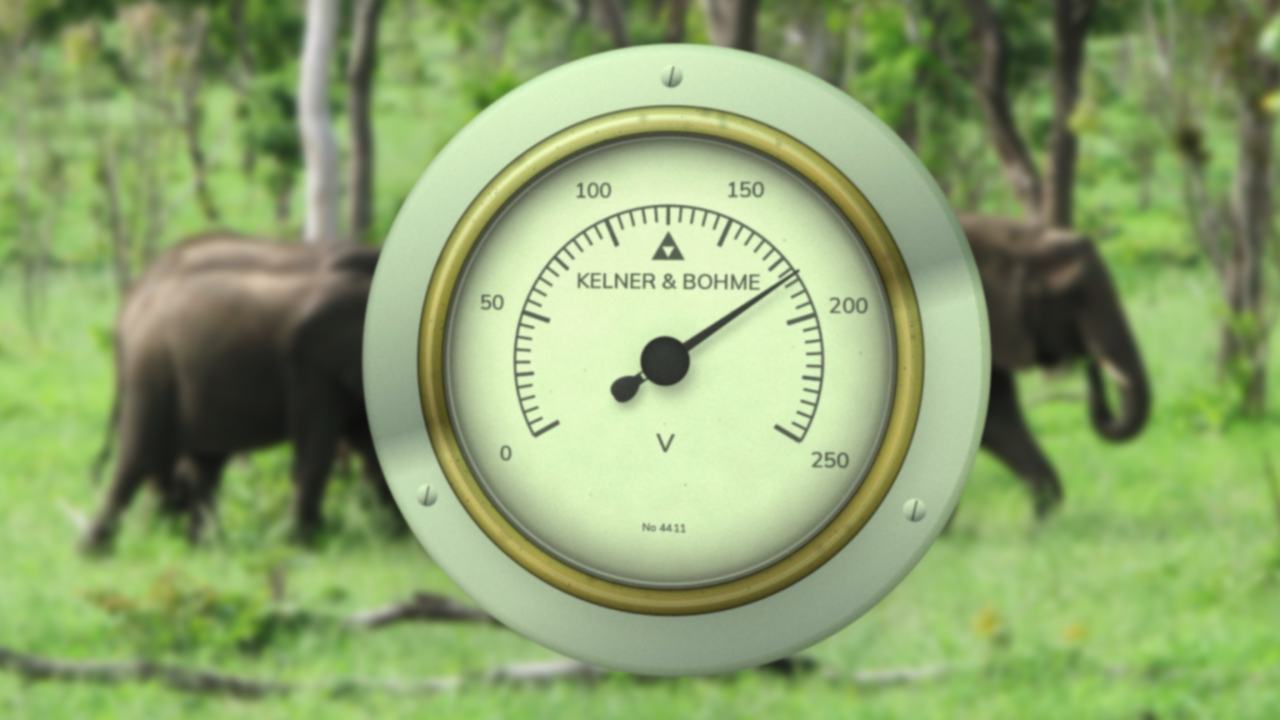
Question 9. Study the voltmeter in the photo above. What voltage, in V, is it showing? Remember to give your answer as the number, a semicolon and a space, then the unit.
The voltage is 182.5; V
